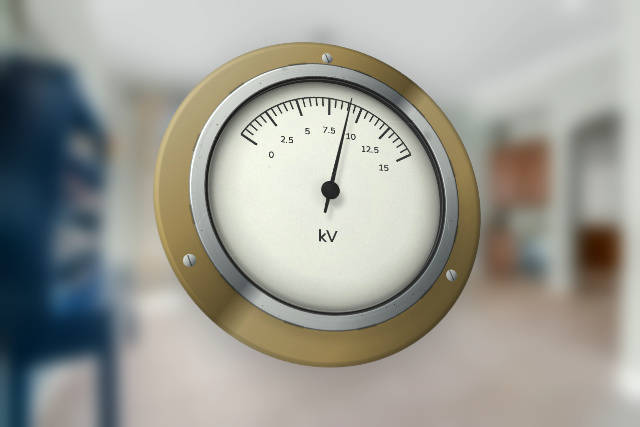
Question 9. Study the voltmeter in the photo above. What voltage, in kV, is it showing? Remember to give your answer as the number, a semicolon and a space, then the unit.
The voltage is 9; kV
